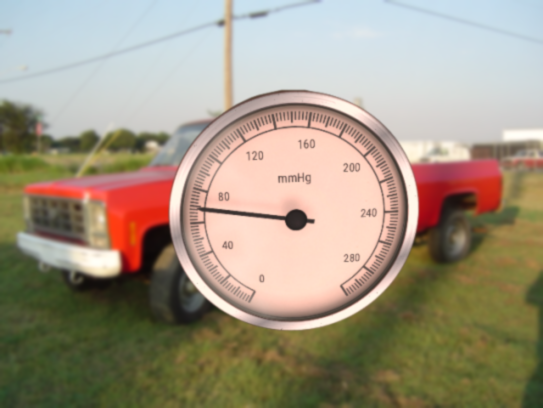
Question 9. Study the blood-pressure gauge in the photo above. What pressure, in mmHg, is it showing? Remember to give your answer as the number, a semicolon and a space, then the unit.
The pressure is 70; mmHg
